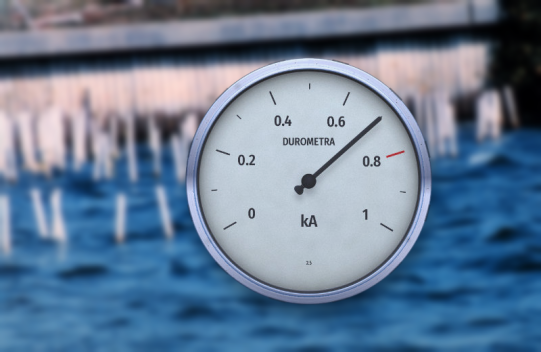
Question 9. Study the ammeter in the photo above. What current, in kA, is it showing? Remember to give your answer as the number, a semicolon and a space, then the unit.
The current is 0.7; kA
